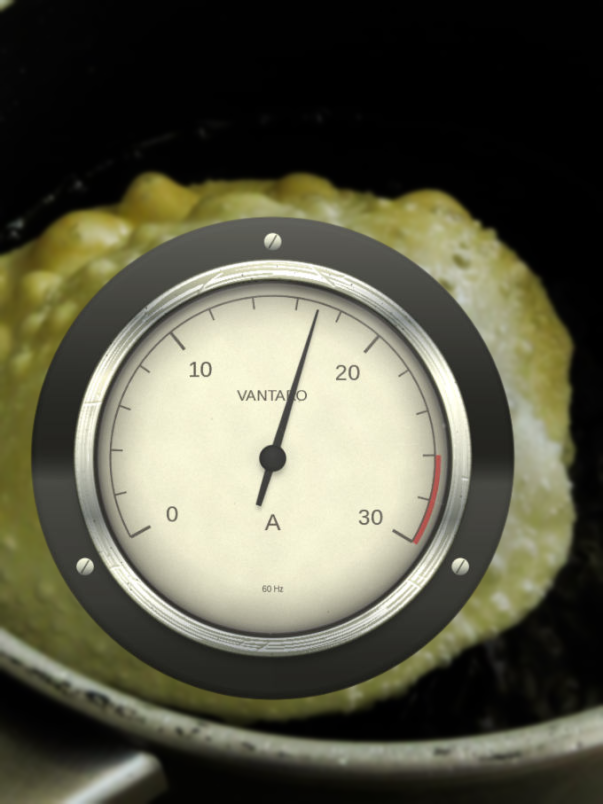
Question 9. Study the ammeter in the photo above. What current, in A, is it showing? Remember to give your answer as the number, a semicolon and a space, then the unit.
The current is 17; A
